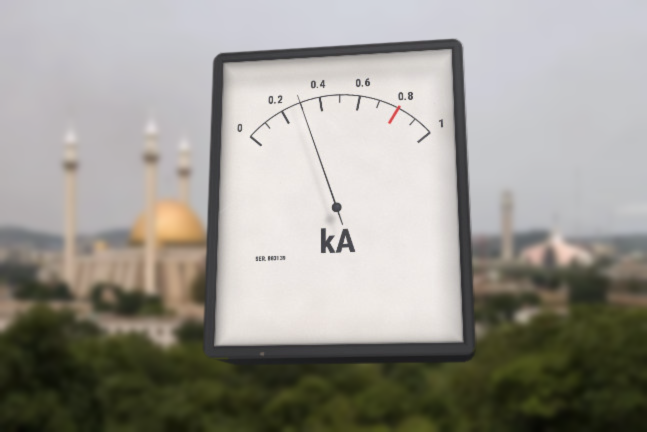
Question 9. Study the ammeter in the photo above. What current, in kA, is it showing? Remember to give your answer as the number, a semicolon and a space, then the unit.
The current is 0.3; kA
